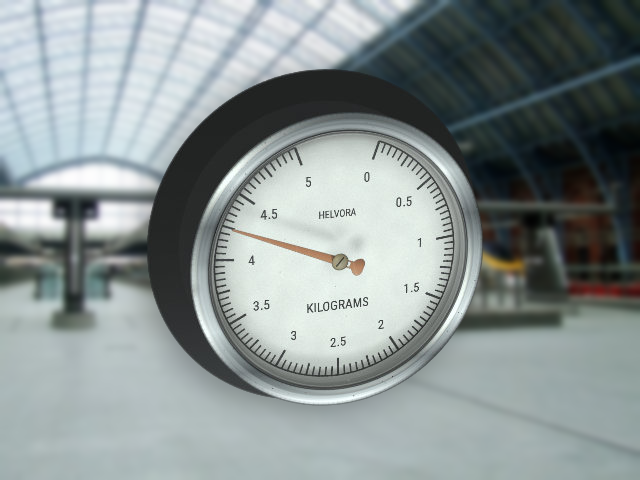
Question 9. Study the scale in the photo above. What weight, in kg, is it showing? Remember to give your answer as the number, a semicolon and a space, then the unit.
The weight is 4.25; kg
